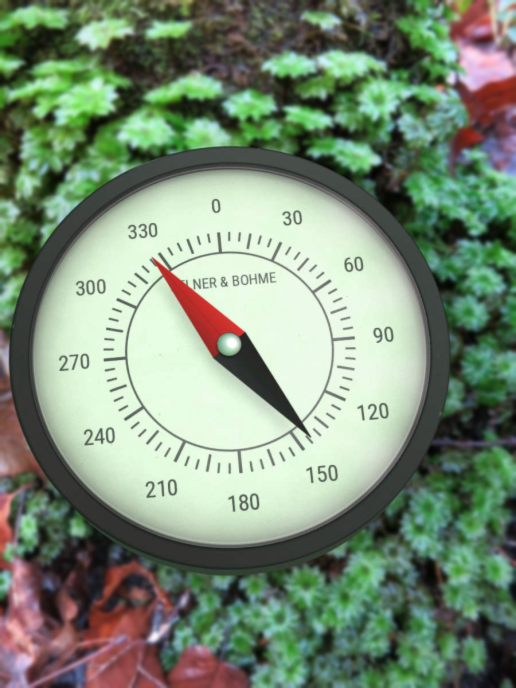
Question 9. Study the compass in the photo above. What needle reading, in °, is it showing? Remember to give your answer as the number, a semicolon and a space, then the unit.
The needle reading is 325; °
